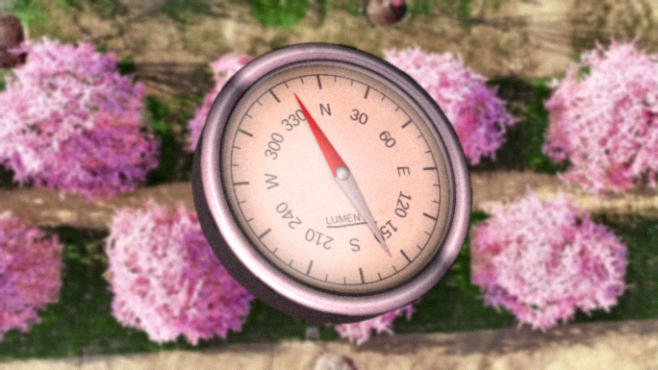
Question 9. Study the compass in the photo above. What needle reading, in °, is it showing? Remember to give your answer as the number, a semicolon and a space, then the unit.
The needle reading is 340; °
